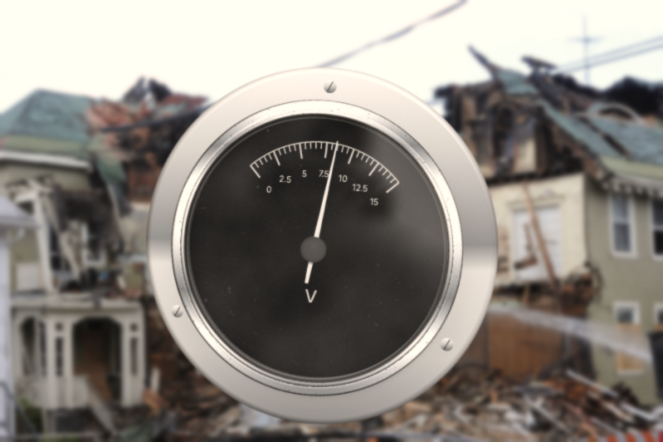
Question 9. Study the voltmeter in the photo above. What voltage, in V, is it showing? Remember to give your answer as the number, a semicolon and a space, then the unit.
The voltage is 8.5; V
